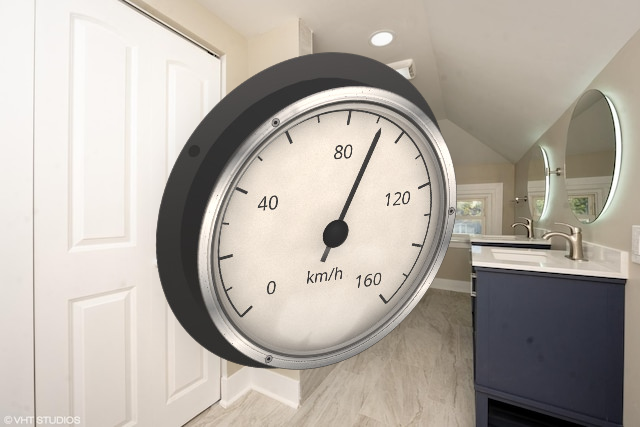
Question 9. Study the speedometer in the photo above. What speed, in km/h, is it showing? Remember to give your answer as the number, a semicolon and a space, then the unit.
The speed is 90; km/h
